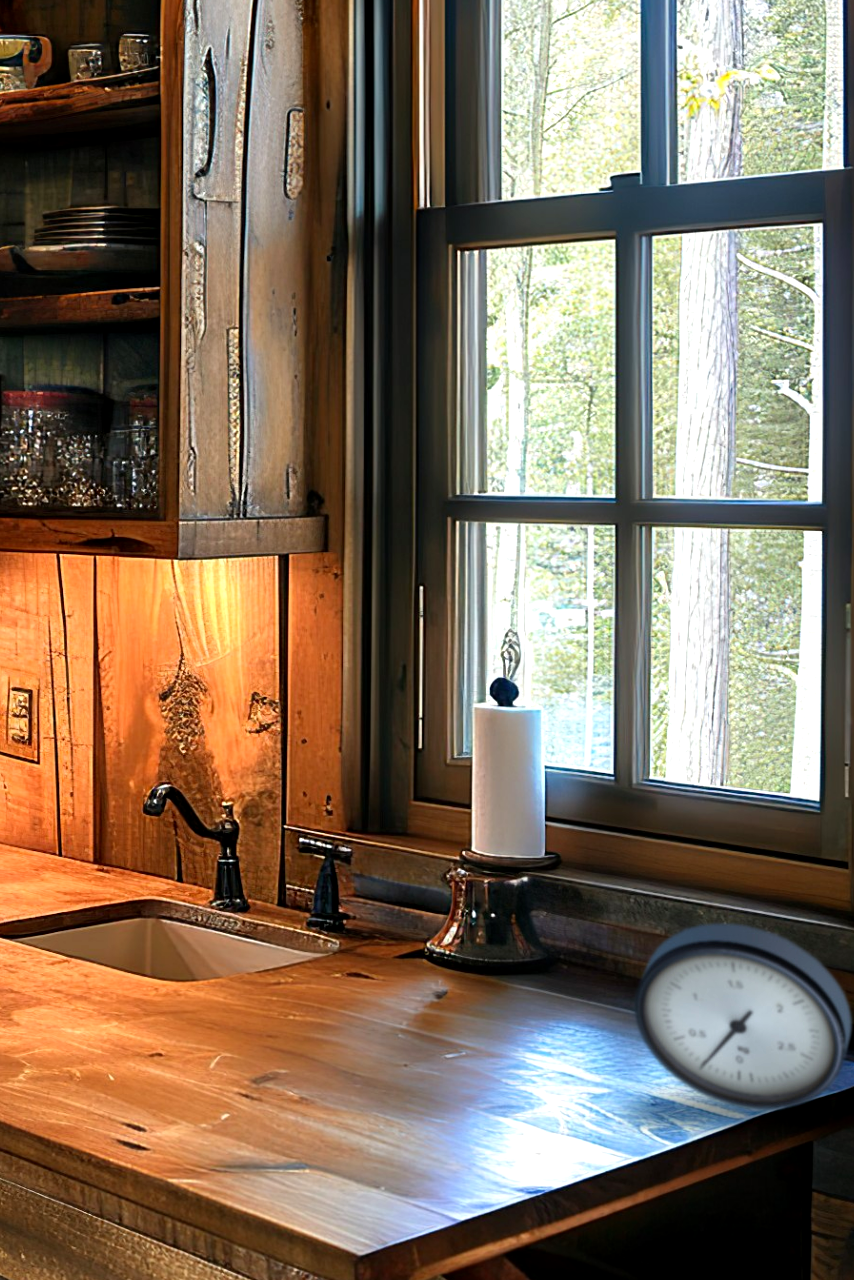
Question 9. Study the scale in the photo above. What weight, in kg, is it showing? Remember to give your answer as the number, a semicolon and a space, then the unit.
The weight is 0.25; kg
